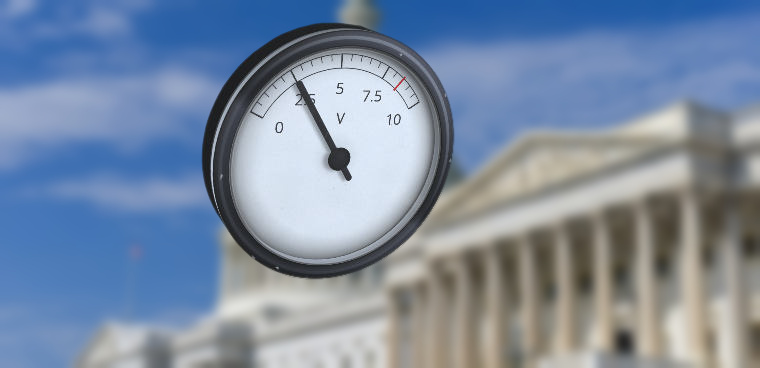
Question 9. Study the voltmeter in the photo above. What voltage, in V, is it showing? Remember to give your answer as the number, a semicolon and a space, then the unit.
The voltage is 2.5; V
